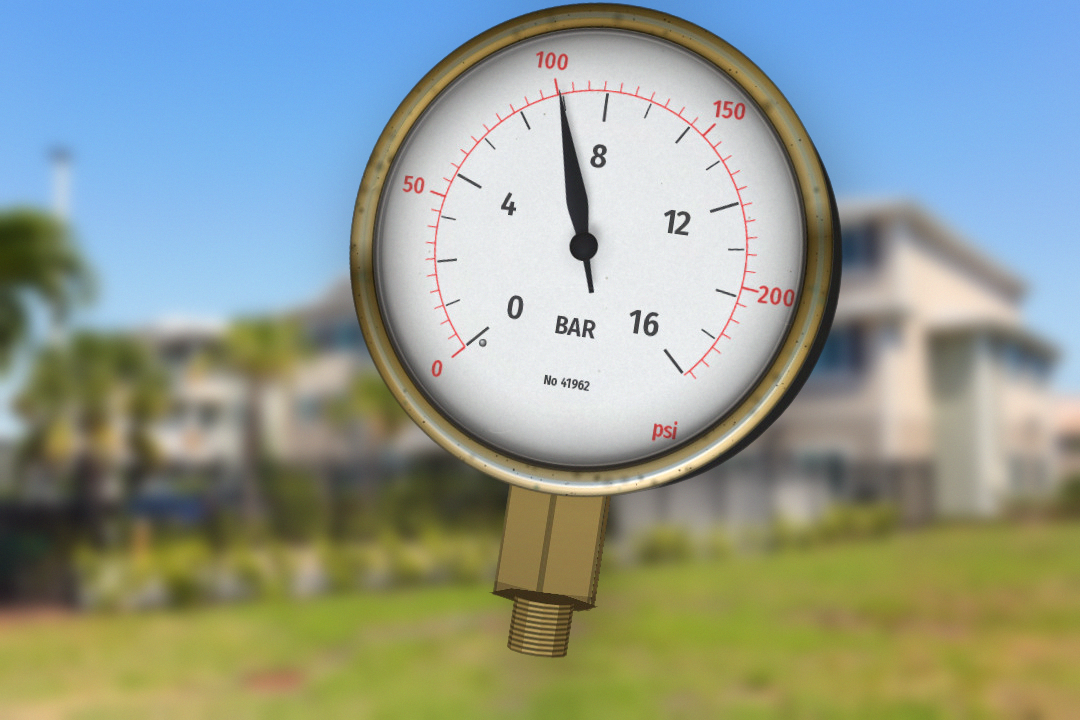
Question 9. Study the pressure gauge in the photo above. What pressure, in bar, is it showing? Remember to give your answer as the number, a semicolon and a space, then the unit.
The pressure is 7; bar
